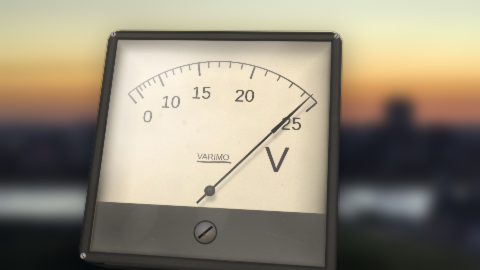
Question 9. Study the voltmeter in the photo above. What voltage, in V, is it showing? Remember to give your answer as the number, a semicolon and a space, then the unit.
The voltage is 24.5; V
